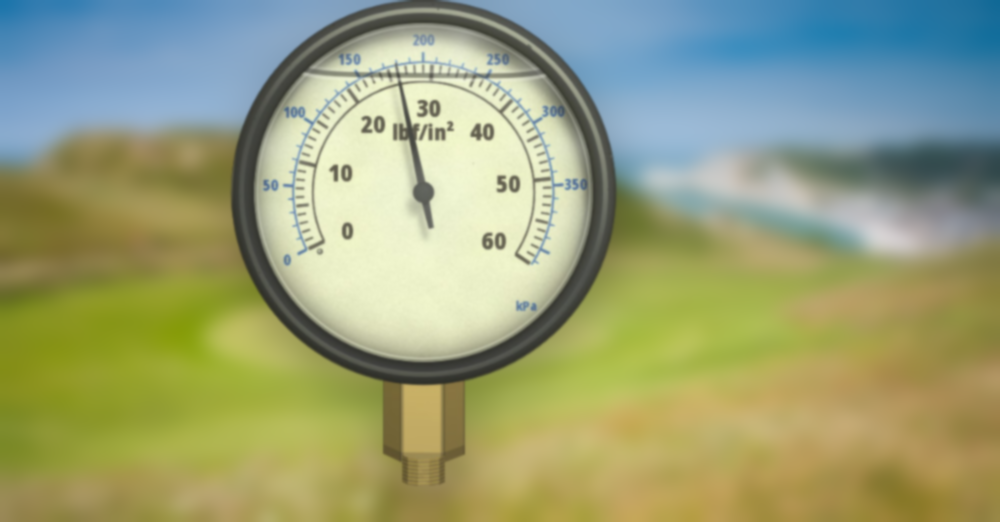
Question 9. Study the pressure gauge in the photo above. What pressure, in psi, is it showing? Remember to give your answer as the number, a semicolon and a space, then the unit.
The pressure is 26; psi
